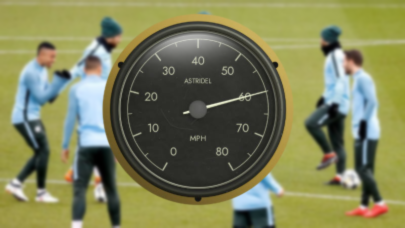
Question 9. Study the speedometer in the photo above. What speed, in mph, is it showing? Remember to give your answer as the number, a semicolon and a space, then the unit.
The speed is 60; mph
